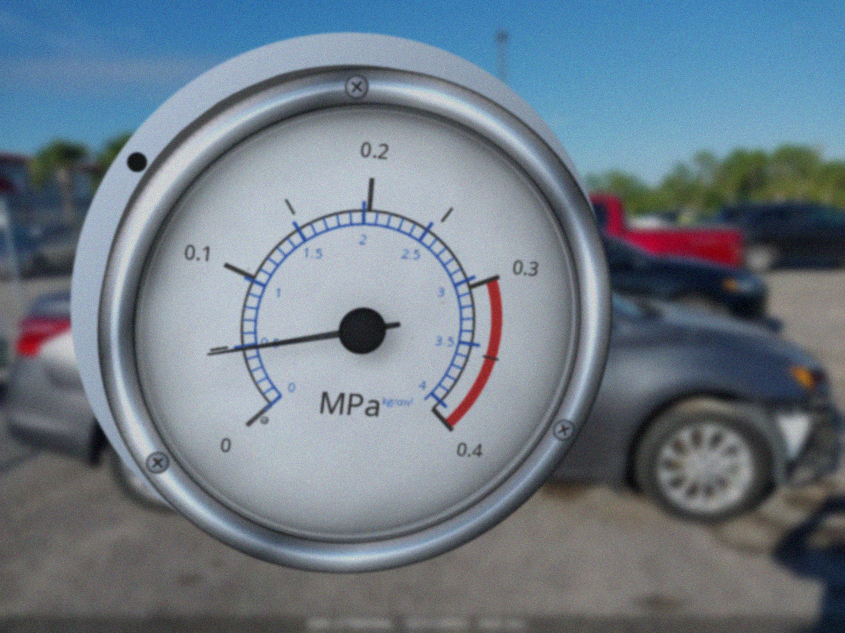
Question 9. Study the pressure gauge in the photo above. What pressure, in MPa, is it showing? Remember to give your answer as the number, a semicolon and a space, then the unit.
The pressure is 0.05; MPa
